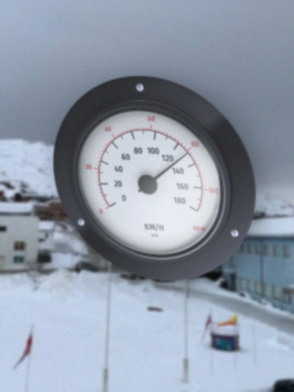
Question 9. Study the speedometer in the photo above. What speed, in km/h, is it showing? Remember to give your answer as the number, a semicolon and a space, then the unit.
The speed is 130; km/h
